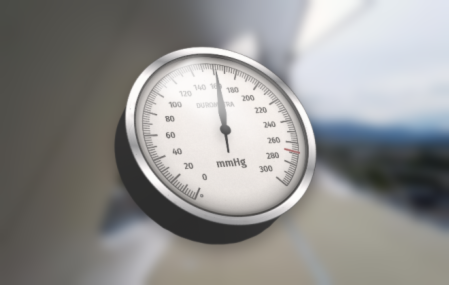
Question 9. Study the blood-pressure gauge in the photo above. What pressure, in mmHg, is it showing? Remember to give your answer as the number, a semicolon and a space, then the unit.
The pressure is 160; mmHg
